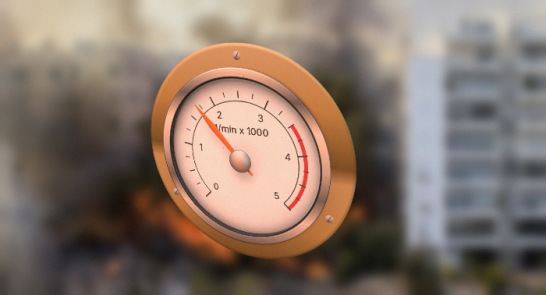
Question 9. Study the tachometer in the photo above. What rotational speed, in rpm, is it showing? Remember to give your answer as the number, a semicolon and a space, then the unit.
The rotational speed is 1750; rpm
